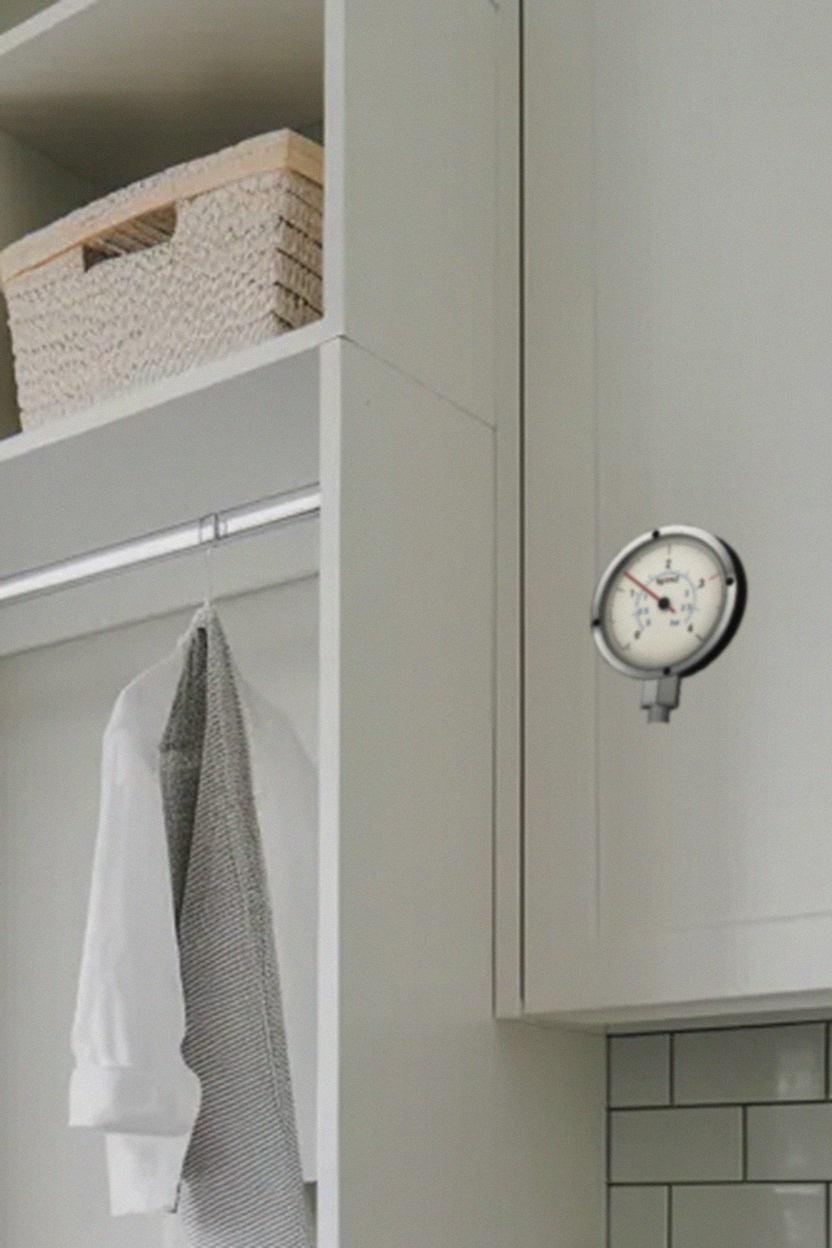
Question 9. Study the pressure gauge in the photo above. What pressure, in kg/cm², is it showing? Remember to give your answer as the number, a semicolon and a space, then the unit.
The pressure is 1.25; kg/cm²
